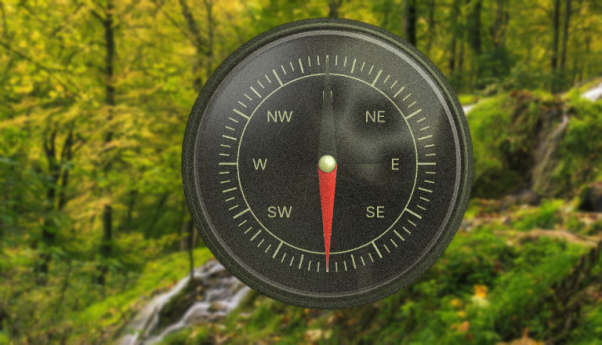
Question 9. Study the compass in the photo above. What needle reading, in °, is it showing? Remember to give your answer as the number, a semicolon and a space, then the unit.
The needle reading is 180; °
